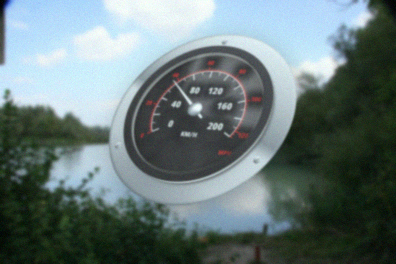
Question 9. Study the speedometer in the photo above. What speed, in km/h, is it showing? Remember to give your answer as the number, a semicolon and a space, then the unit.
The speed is 60; km/h
